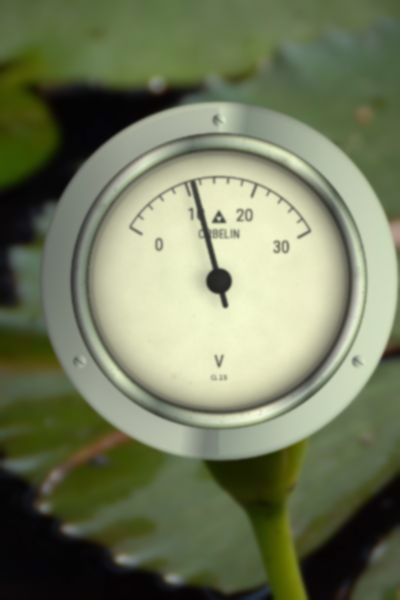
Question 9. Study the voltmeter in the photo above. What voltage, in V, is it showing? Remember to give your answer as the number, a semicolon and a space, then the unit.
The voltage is 11; V
